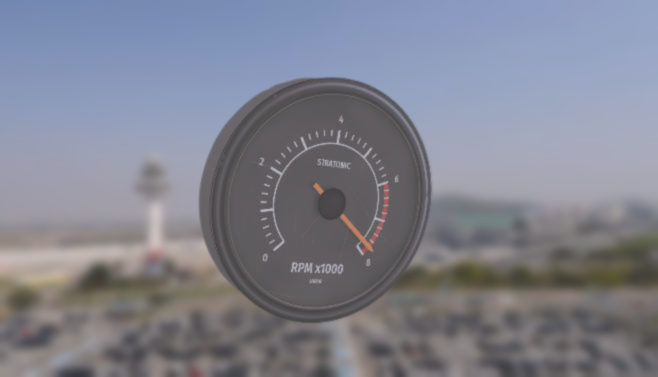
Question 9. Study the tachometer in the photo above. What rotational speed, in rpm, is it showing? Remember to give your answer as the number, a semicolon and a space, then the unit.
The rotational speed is 7800; rpm
